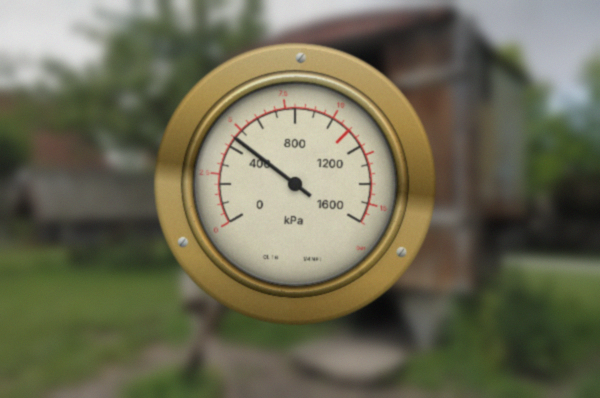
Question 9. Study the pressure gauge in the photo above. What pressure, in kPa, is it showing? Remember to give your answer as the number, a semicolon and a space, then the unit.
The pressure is 450; kPa
